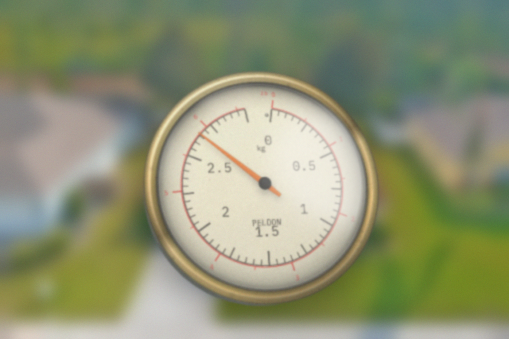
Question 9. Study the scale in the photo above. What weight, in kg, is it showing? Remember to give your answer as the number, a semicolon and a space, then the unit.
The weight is 2.65; kg
